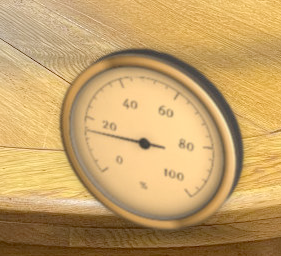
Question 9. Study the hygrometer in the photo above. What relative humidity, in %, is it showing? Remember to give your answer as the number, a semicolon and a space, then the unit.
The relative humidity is 16; %
